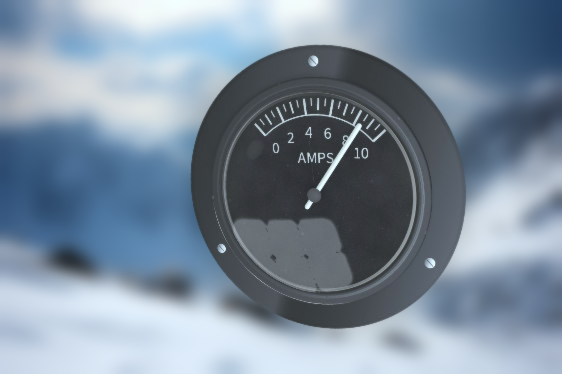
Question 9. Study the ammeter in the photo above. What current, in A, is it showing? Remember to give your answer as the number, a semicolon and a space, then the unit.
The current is 8.5; A
